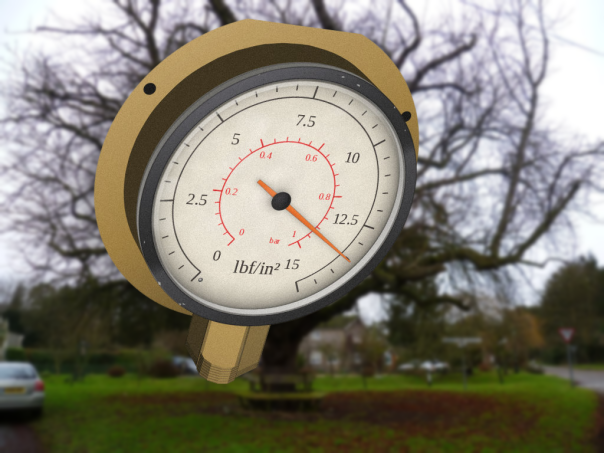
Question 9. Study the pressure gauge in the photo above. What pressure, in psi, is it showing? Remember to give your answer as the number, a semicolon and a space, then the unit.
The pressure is 13.5; psi
